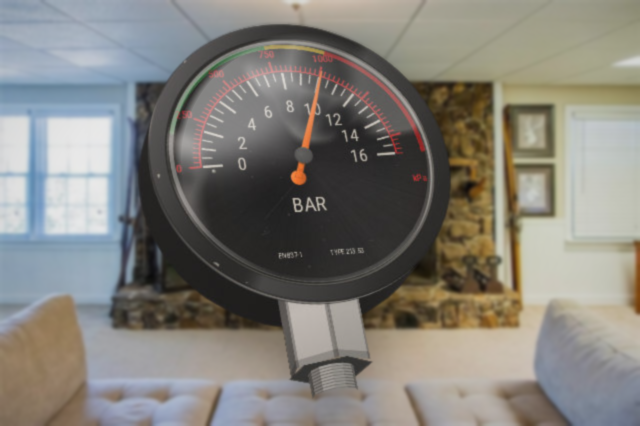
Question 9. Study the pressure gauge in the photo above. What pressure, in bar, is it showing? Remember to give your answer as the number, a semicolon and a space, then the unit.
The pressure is 10; bar
